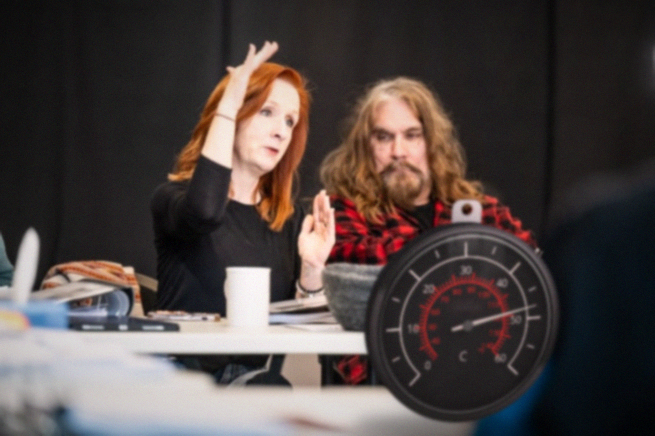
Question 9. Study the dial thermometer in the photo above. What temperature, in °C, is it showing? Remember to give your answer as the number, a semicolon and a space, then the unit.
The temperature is 47.5; °C
